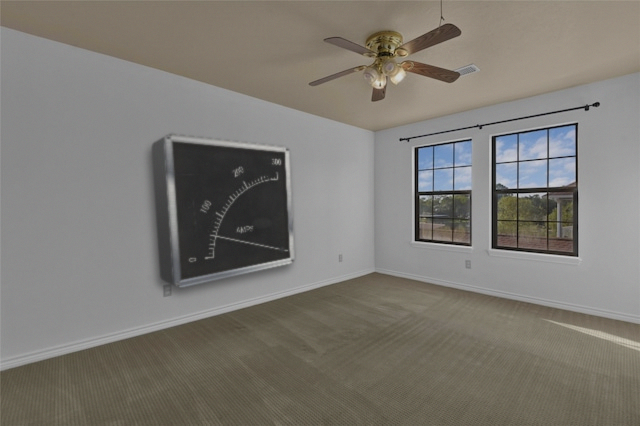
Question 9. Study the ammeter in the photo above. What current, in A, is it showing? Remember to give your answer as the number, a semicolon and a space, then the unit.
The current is 50; A
